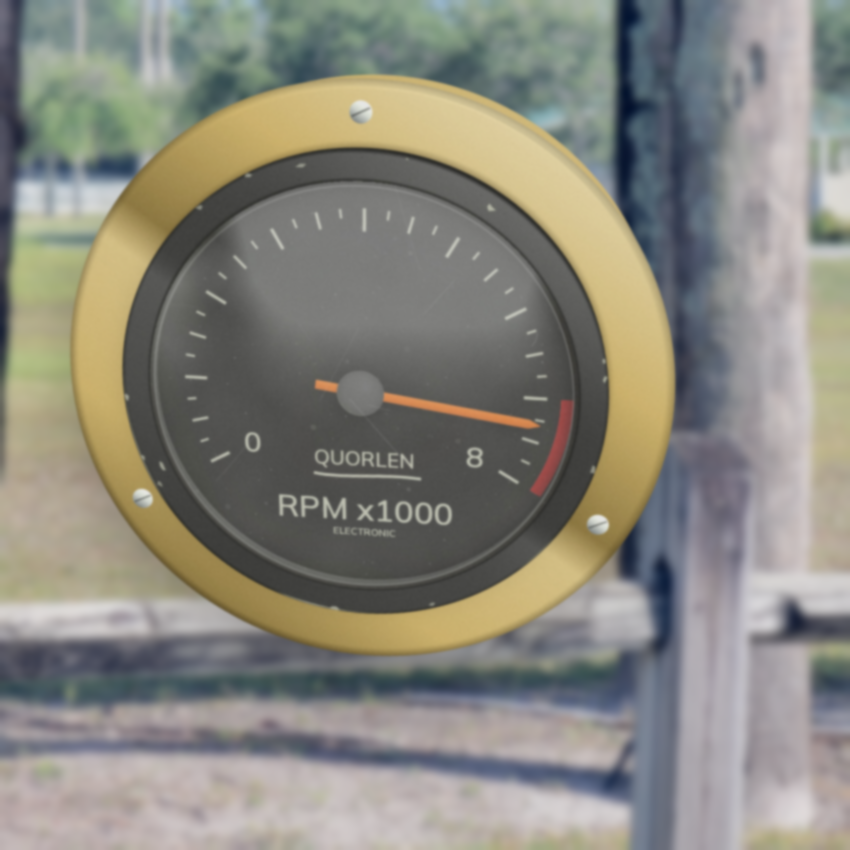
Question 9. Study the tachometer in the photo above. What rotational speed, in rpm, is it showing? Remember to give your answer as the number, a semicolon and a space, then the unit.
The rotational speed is 7250; rpm
